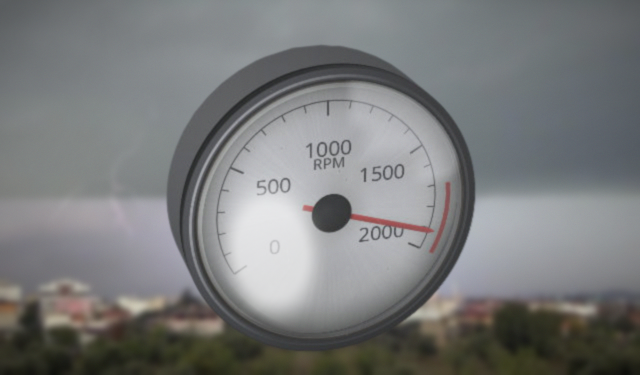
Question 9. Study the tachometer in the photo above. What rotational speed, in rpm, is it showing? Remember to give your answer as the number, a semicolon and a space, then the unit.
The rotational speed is 1900; rpm
